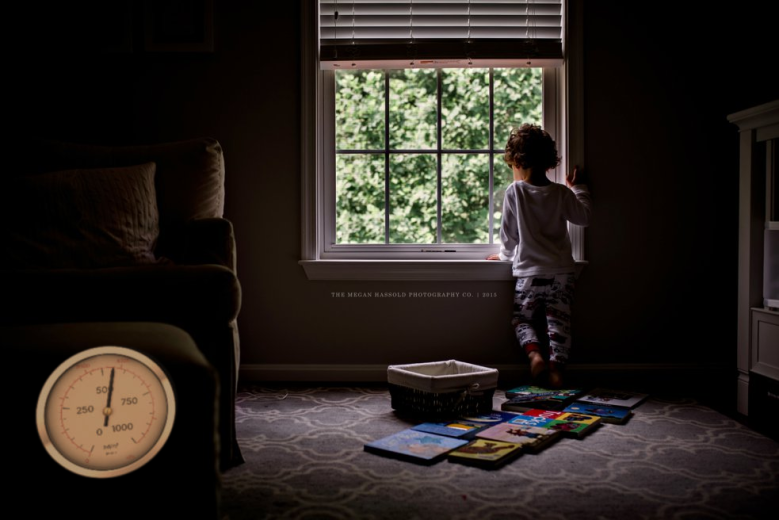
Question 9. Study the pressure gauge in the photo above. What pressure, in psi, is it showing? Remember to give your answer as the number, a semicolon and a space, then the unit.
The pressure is 550; psi
